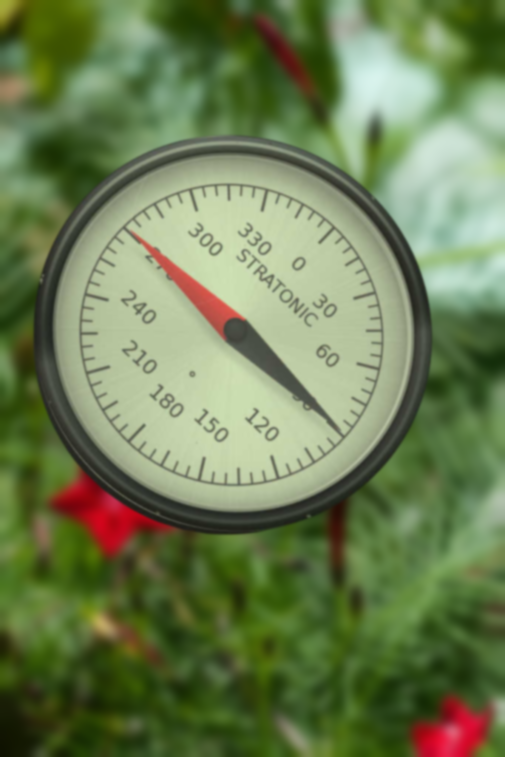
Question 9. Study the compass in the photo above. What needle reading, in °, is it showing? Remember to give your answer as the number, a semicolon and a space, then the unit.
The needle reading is 270; °
